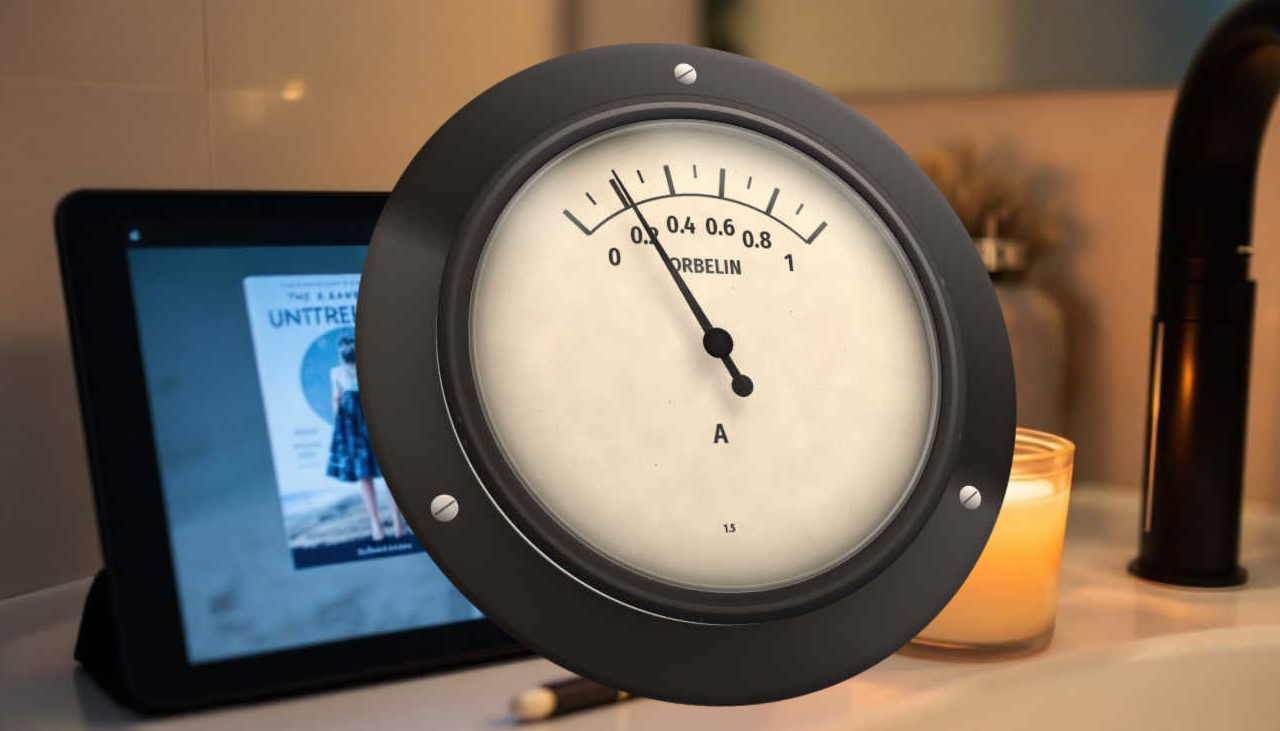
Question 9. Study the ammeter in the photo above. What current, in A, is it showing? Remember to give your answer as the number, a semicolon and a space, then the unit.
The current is 0.2; A
